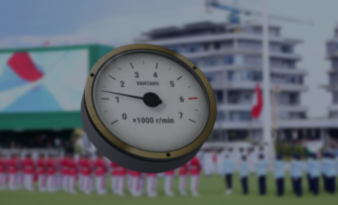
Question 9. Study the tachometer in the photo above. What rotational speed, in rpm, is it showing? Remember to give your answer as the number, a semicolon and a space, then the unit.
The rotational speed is 1250; rpm
